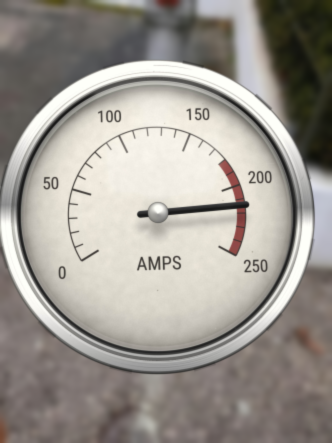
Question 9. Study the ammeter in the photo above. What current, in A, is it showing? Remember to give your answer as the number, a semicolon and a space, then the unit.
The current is 215; A
